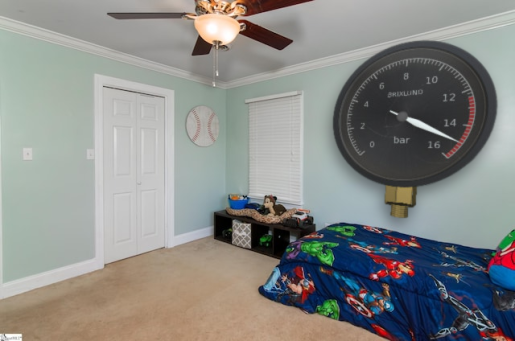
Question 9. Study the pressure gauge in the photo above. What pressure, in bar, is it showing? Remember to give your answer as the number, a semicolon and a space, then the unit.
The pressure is 15; bar
